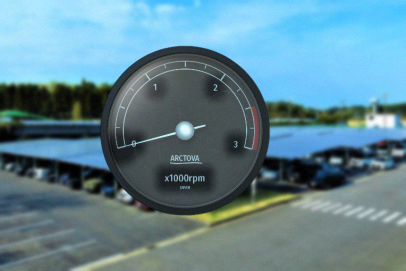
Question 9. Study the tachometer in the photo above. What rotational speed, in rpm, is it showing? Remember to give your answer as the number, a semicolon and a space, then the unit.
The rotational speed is 0; rpm
